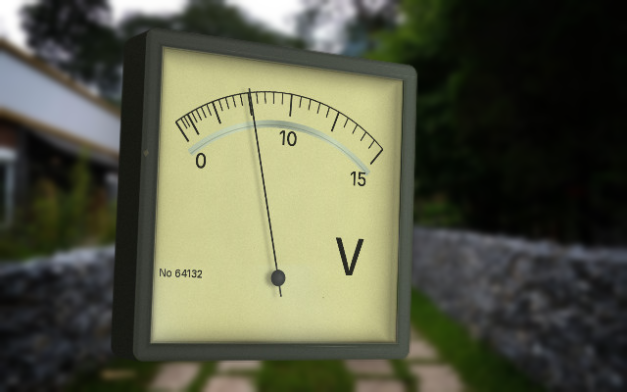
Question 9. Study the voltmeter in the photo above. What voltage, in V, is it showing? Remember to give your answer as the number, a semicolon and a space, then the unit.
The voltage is 7.5; V
